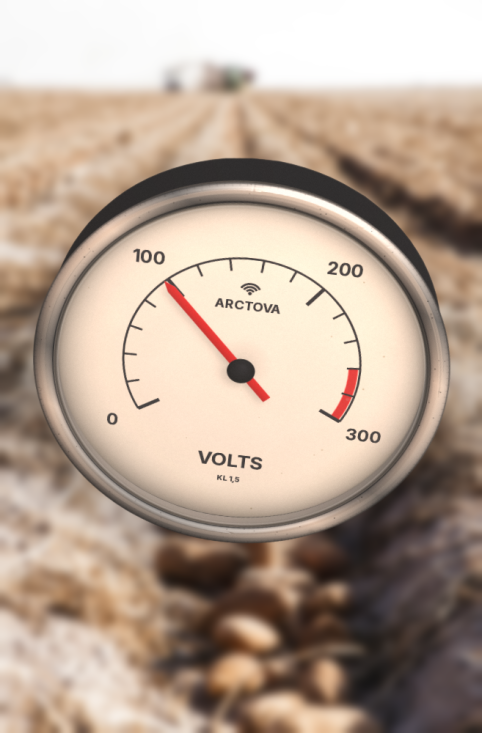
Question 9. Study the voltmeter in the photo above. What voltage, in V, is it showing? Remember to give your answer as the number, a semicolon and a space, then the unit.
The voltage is 100; V
